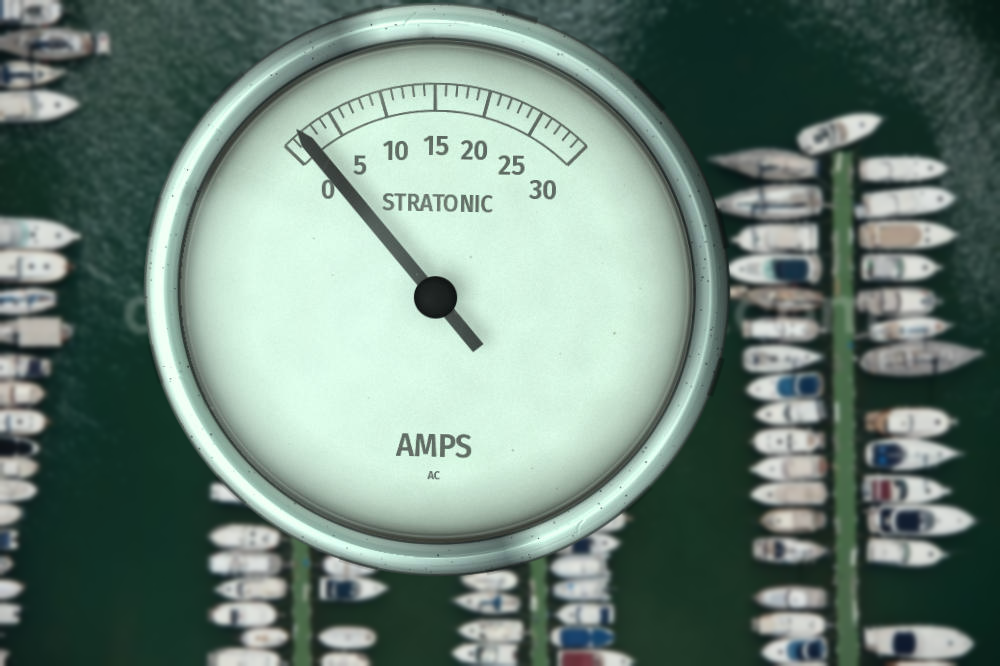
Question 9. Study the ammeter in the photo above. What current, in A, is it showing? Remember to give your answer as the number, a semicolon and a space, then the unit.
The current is 2; A
